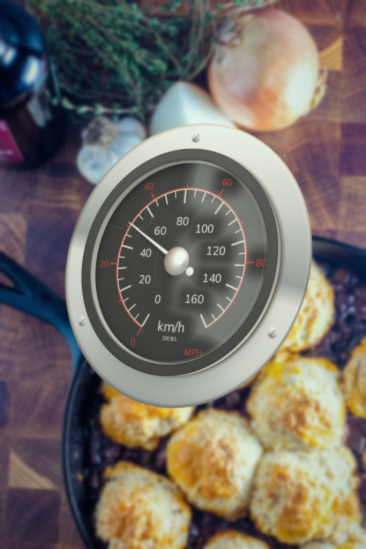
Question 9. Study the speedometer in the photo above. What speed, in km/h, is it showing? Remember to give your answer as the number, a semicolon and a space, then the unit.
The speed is 50; km/h
